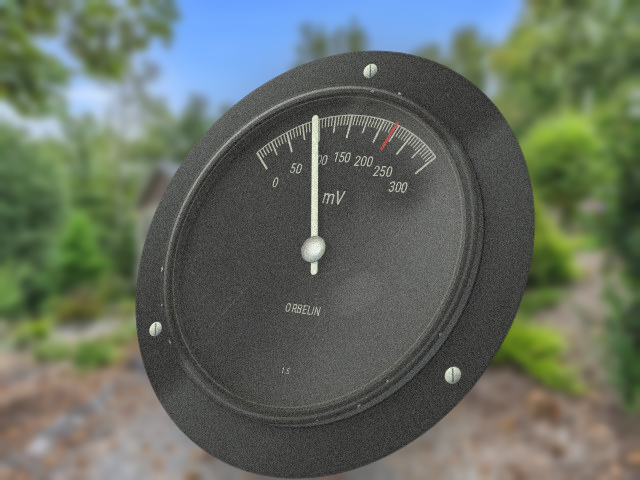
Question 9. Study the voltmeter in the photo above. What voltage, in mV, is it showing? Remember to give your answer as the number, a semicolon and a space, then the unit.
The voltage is 100; mV
